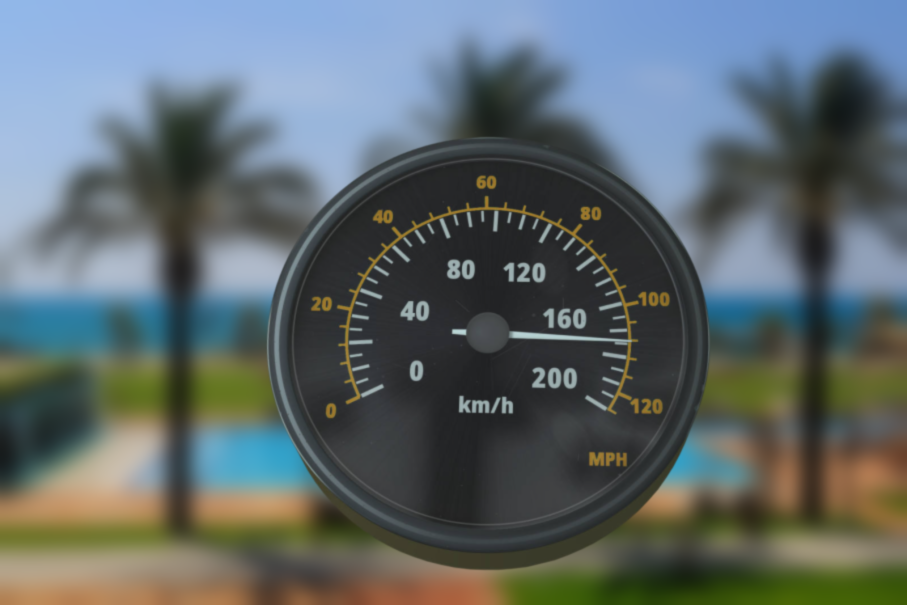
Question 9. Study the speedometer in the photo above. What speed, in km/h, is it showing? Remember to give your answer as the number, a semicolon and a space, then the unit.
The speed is 175; km/h
